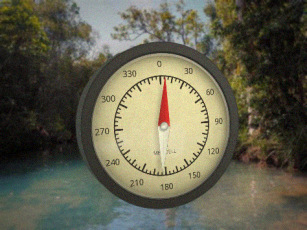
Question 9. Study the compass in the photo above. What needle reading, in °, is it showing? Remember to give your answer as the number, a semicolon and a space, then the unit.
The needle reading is 5; °
